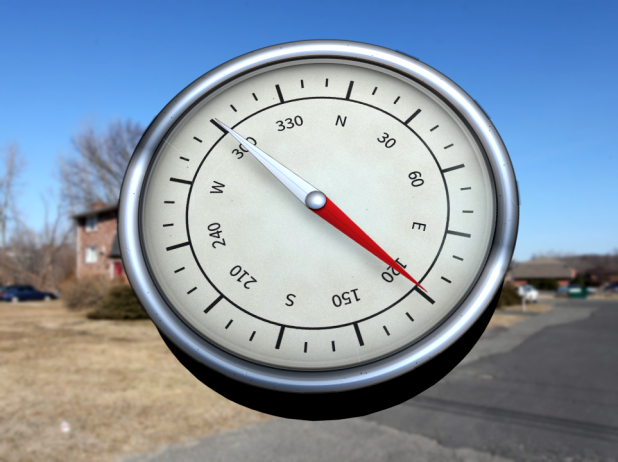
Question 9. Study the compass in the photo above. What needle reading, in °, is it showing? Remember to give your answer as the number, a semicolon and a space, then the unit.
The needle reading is 120; °
